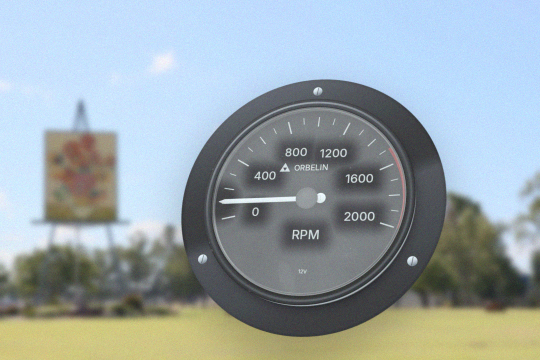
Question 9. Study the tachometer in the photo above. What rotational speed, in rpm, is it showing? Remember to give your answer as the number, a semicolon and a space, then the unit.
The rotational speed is 100; rpm
